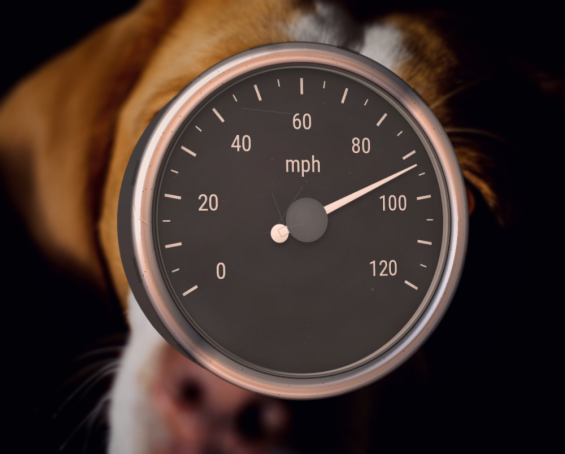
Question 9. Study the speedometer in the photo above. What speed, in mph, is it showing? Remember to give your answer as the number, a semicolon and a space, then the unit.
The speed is 92.5; mph
